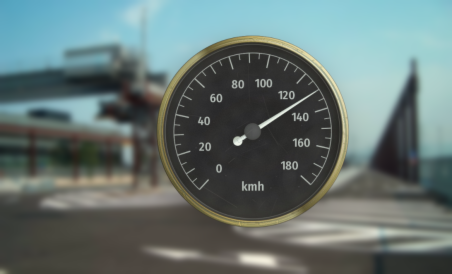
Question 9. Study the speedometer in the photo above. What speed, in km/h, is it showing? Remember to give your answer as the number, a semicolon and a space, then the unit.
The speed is 130; km/h
